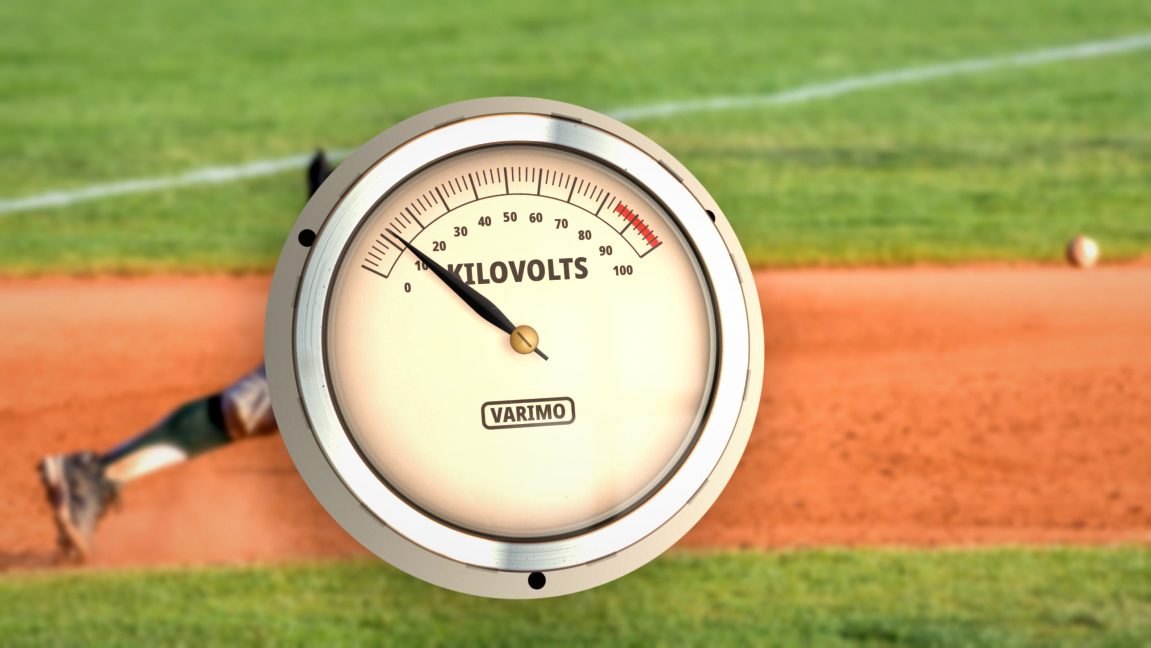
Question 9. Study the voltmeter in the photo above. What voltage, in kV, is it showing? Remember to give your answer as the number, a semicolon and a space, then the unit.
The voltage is 12; kV
